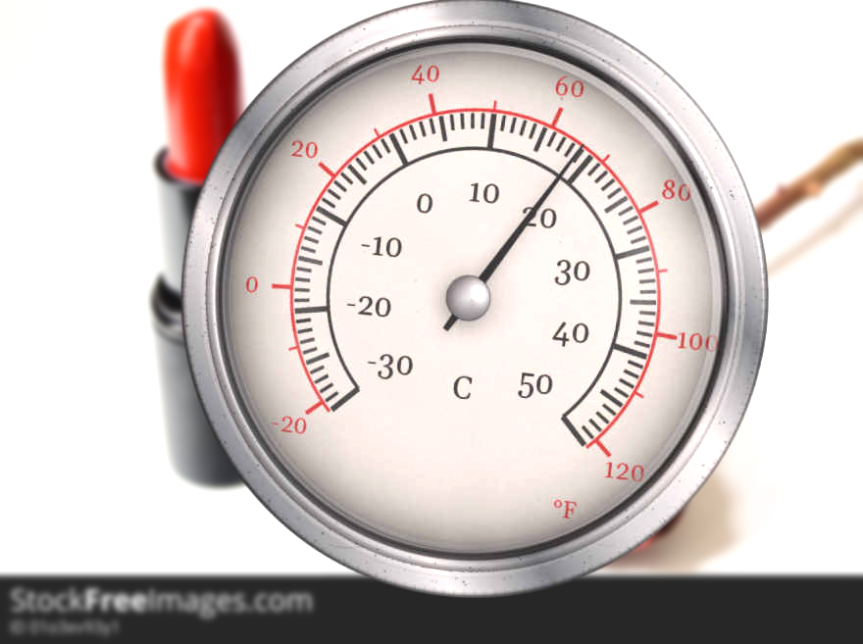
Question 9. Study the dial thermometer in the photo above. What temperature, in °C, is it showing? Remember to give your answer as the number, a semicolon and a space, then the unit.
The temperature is 19; °C
